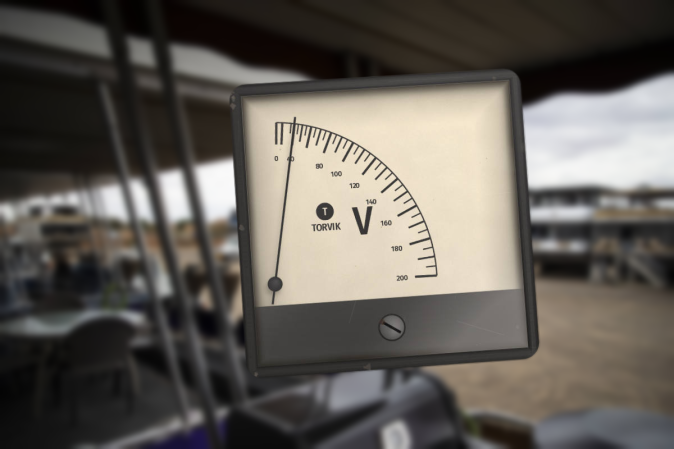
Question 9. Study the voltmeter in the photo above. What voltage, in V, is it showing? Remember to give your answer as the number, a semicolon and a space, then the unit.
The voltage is 40; V
